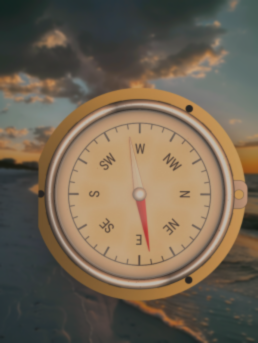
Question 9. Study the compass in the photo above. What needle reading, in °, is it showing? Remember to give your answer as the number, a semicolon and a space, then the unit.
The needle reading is 80; °
